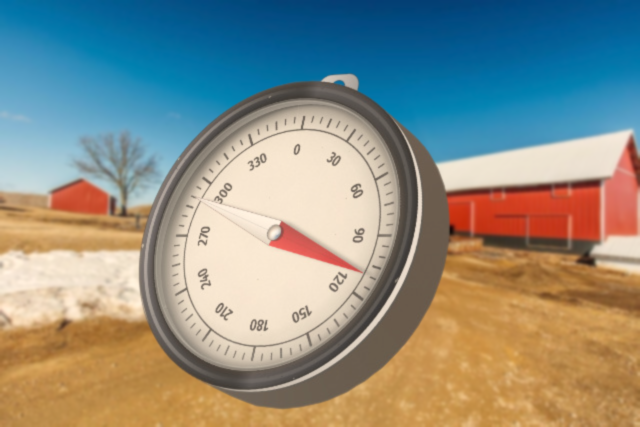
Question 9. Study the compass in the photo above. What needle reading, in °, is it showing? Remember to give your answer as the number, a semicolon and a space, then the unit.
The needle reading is 110; °
